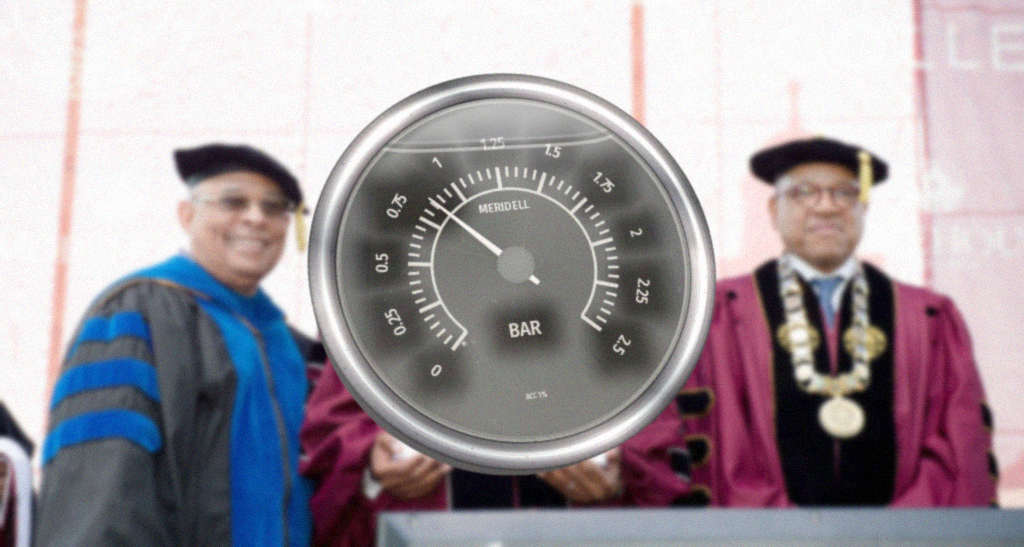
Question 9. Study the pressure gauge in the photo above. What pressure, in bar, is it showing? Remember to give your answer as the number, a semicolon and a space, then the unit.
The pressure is 0.85; bar
